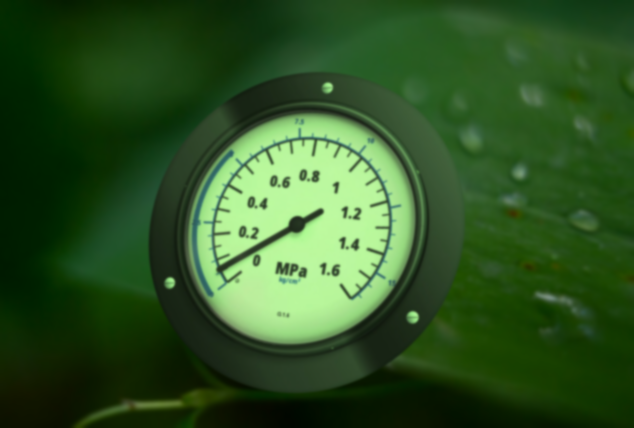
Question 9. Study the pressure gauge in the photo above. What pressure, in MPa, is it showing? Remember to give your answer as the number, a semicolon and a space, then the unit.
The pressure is 0.05; MPa
